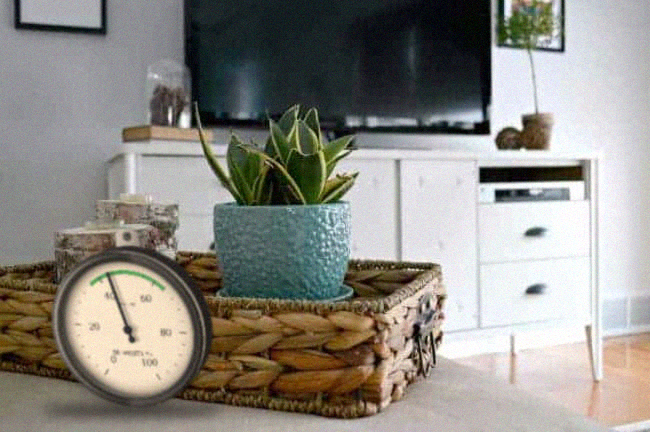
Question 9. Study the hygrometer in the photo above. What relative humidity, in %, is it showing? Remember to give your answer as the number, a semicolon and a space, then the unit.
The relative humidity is 44; %
